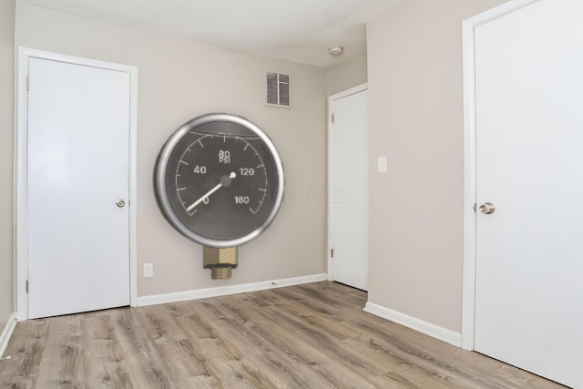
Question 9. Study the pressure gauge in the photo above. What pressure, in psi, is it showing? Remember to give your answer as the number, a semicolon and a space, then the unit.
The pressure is 5; psi
